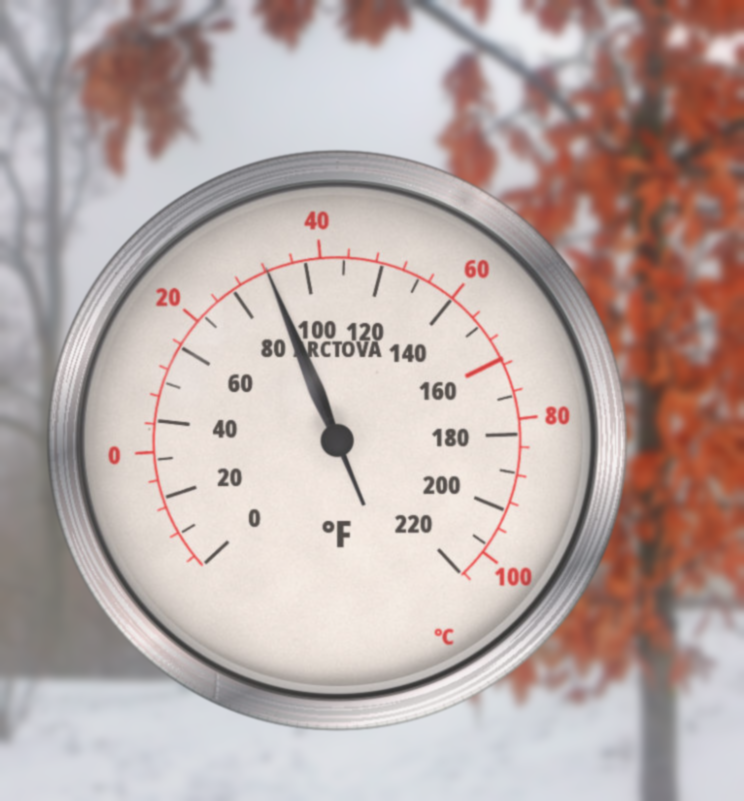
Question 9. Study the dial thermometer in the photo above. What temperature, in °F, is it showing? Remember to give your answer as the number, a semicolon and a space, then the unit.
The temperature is 90; °F
